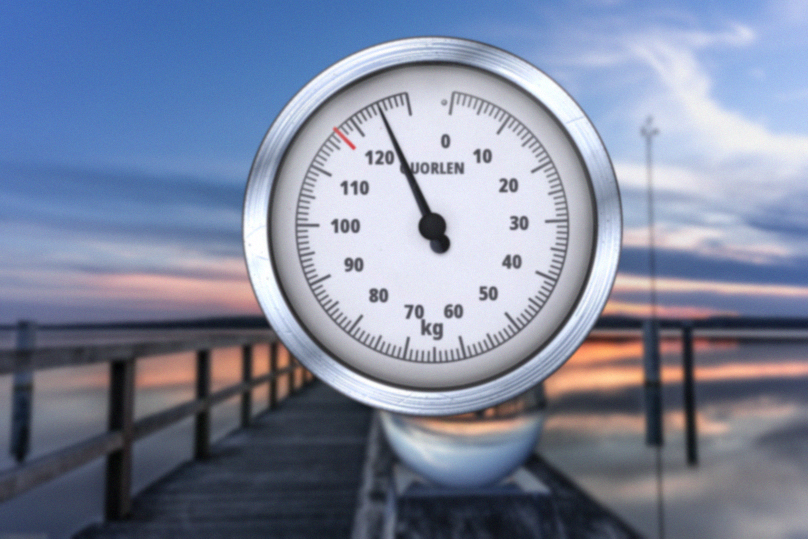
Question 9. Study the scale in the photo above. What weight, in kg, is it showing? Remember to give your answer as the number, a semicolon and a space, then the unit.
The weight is 125; kg
